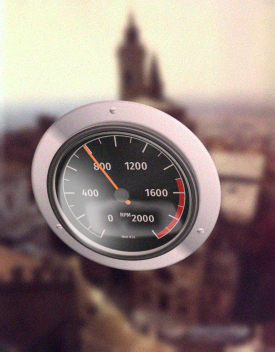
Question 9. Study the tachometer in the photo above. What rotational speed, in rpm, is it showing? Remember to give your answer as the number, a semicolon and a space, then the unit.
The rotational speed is 800; rpm
